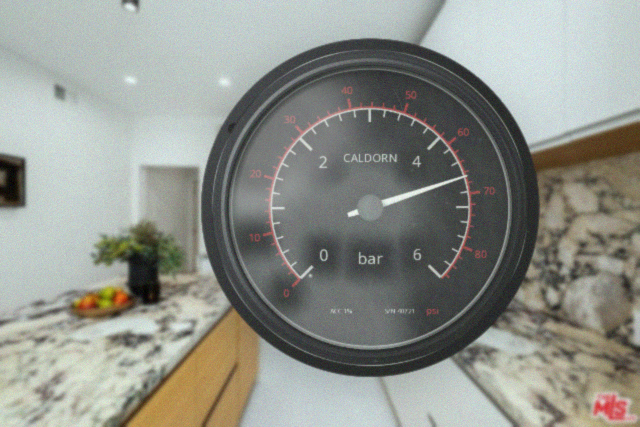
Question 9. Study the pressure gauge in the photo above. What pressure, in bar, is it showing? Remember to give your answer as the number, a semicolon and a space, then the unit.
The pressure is 4.6; bar
